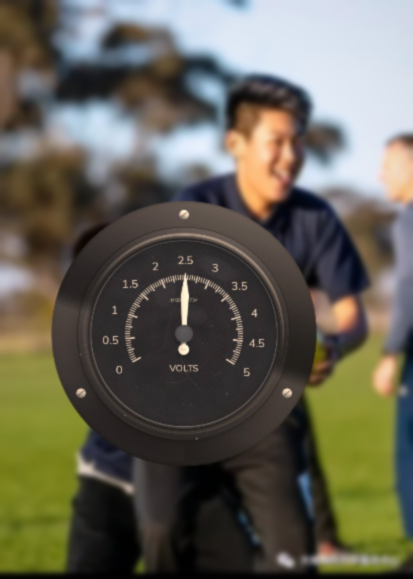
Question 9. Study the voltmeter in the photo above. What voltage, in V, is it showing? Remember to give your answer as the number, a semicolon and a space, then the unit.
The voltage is 2.5; V
